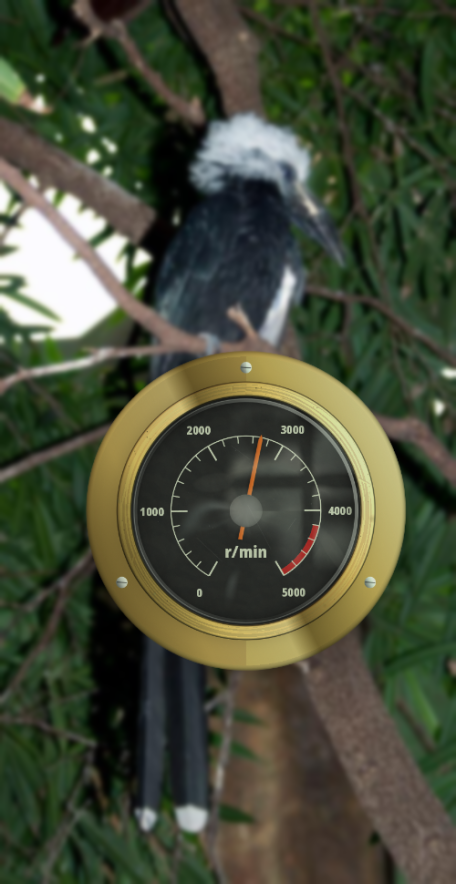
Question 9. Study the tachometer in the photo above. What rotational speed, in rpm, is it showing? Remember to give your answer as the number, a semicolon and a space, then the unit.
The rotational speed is 2700; rpm
